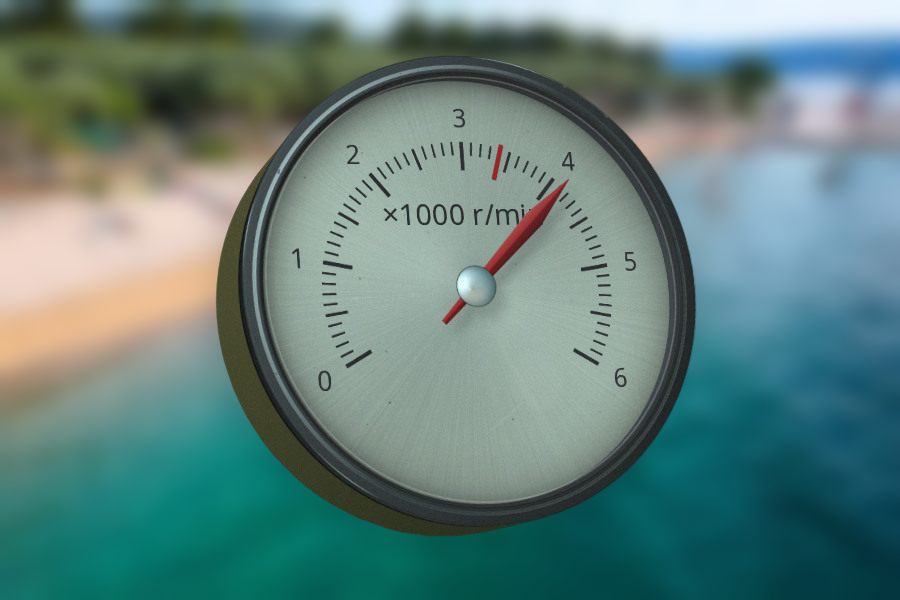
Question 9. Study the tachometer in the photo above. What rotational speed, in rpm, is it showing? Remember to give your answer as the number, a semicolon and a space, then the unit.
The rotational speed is 4100; rpm
